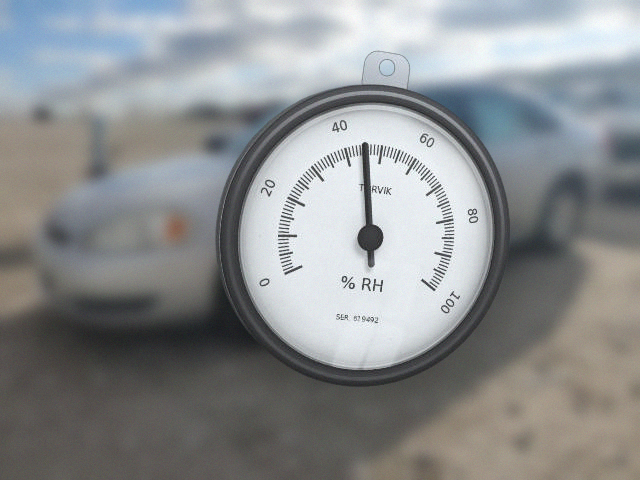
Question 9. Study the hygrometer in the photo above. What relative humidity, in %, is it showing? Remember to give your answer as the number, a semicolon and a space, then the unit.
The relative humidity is 45; %
